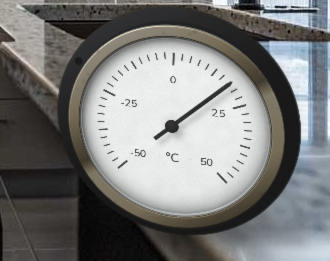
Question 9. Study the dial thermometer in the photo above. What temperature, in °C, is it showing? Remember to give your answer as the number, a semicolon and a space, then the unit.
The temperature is 17.5; °C
